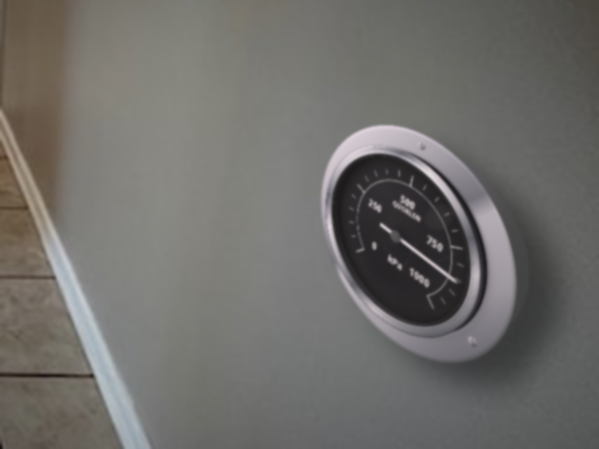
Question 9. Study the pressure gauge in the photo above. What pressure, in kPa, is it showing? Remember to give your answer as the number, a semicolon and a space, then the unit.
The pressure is 850; kPa
